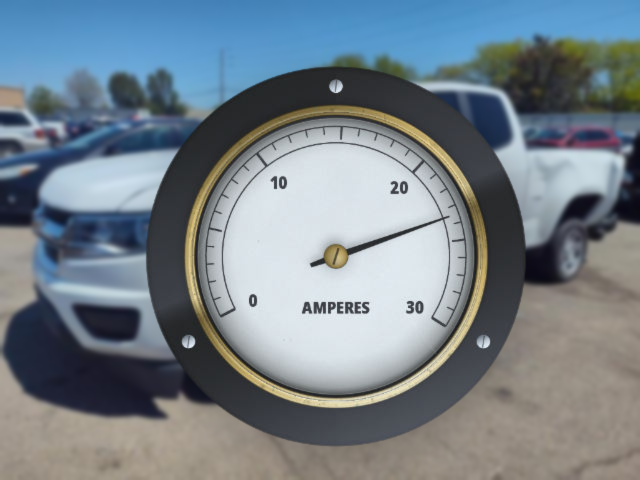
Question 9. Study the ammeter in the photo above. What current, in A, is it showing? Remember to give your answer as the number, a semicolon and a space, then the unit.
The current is 23.5; A
